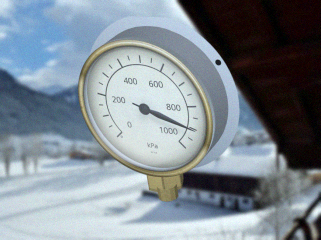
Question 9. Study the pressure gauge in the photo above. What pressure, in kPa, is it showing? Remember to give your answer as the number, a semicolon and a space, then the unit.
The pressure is 900; kPa
